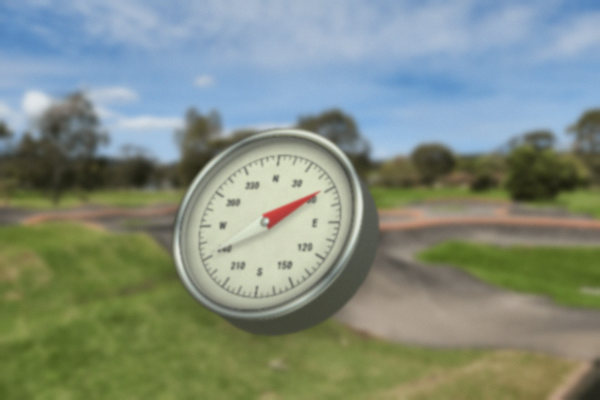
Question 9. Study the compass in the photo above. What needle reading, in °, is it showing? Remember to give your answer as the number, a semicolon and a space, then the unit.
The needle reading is 60; °
